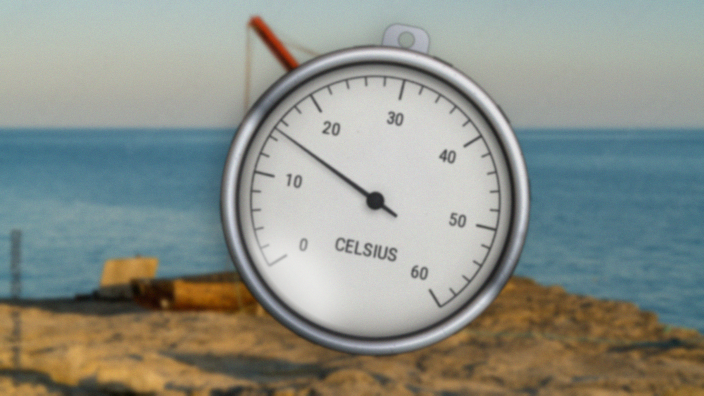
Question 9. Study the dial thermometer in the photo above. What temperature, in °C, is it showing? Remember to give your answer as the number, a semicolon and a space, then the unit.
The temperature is 15; °C
